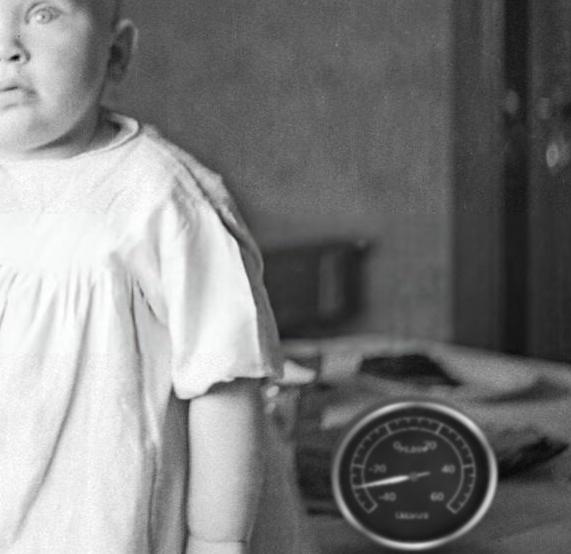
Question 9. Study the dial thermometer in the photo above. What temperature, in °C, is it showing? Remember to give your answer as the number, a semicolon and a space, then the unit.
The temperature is -28; °C
